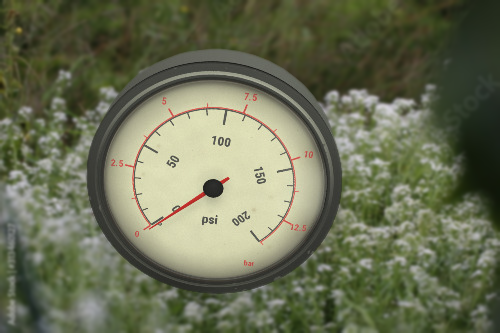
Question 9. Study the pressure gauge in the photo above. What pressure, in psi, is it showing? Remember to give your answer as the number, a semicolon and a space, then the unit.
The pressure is 0; psi
